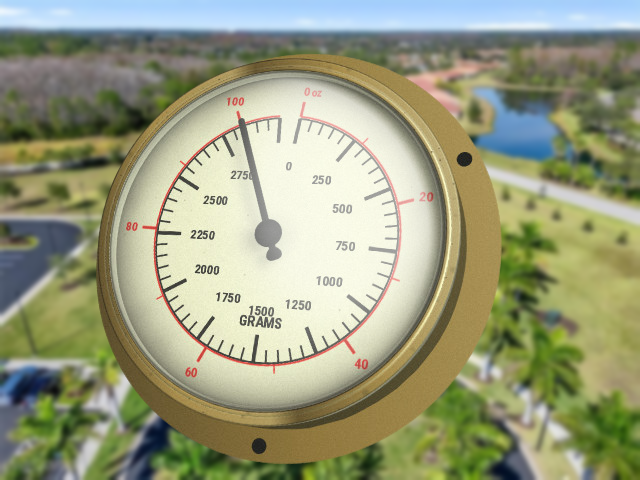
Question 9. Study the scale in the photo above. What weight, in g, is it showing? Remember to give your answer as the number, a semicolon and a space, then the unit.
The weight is 2850; g
